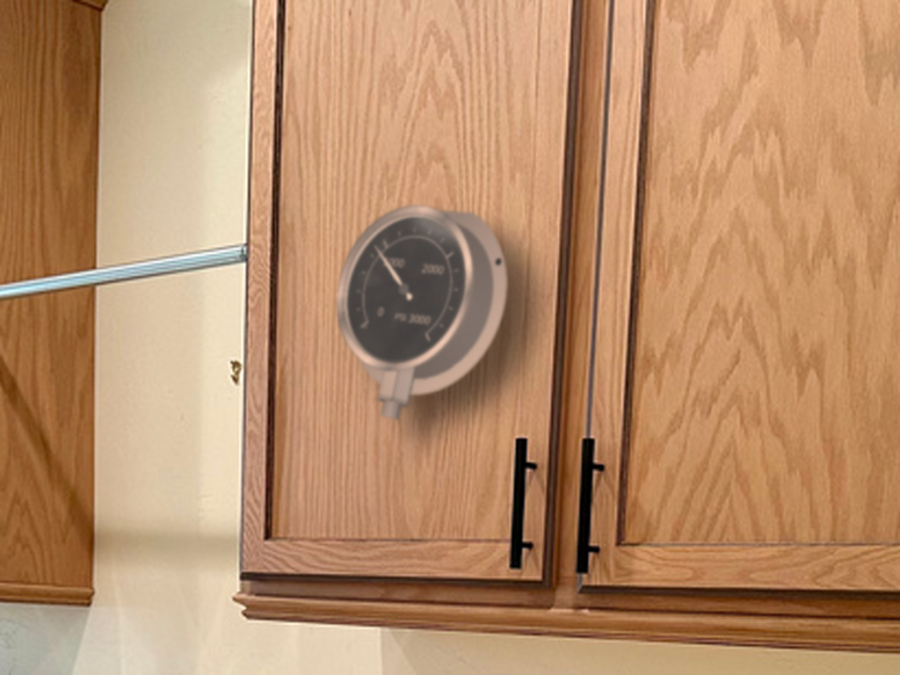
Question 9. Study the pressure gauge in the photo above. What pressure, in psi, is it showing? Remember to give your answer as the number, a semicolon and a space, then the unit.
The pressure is 900; psi
